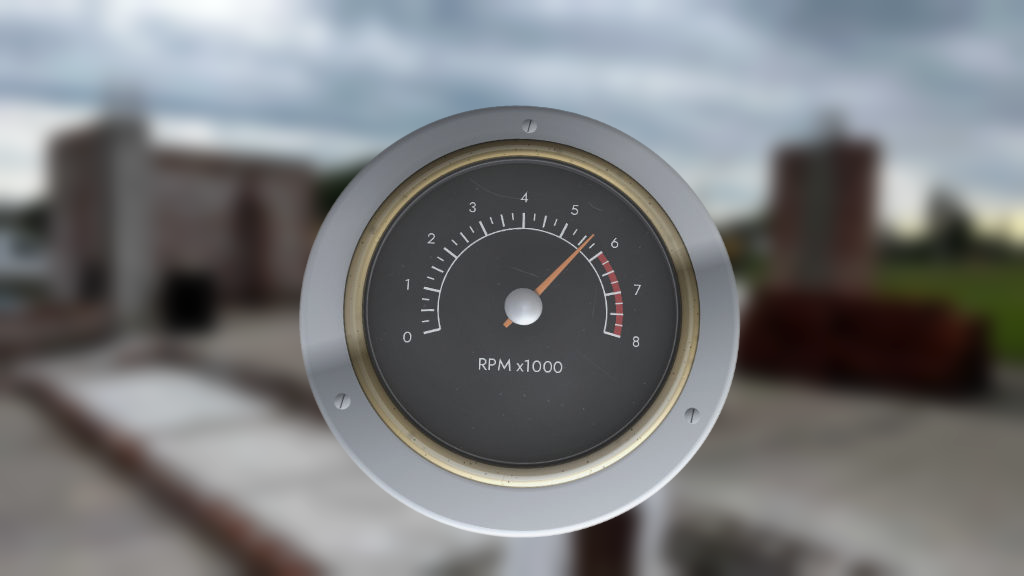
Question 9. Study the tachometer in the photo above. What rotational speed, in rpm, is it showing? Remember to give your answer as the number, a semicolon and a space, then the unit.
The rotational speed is 5625; rpm
